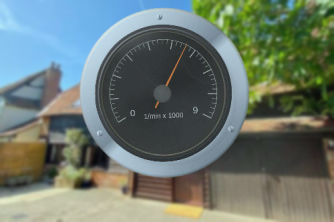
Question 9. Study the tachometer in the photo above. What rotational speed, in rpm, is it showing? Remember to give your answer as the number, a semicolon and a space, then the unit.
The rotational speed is 5600; rpm
